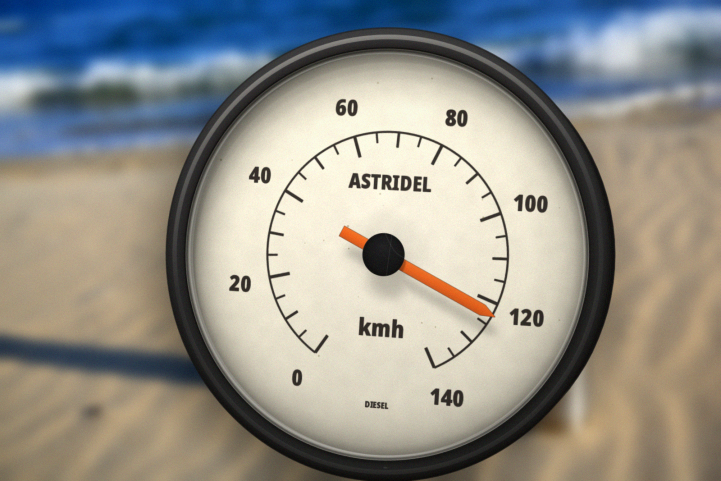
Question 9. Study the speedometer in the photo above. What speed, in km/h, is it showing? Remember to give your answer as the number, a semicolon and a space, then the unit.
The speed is 122.5; km/h
